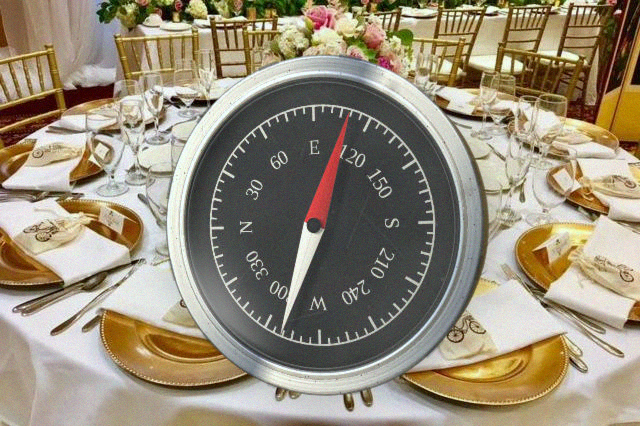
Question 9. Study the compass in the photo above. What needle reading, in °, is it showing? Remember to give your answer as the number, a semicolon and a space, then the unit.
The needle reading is 110; °
